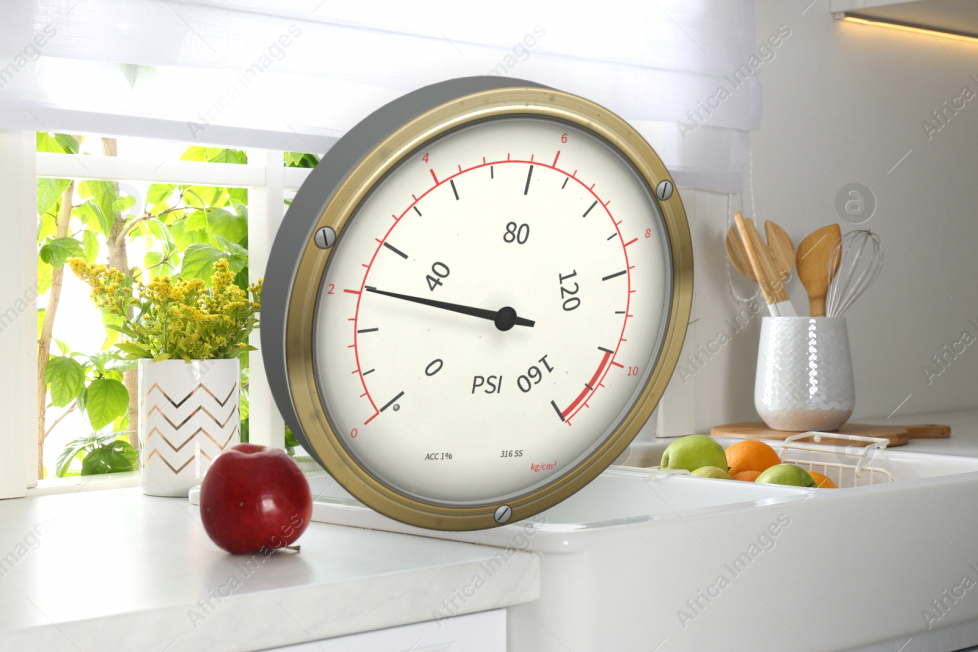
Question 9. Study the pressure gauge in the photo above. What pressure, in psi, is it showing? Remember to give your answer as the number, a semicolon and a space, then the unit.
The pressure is 30; psi
